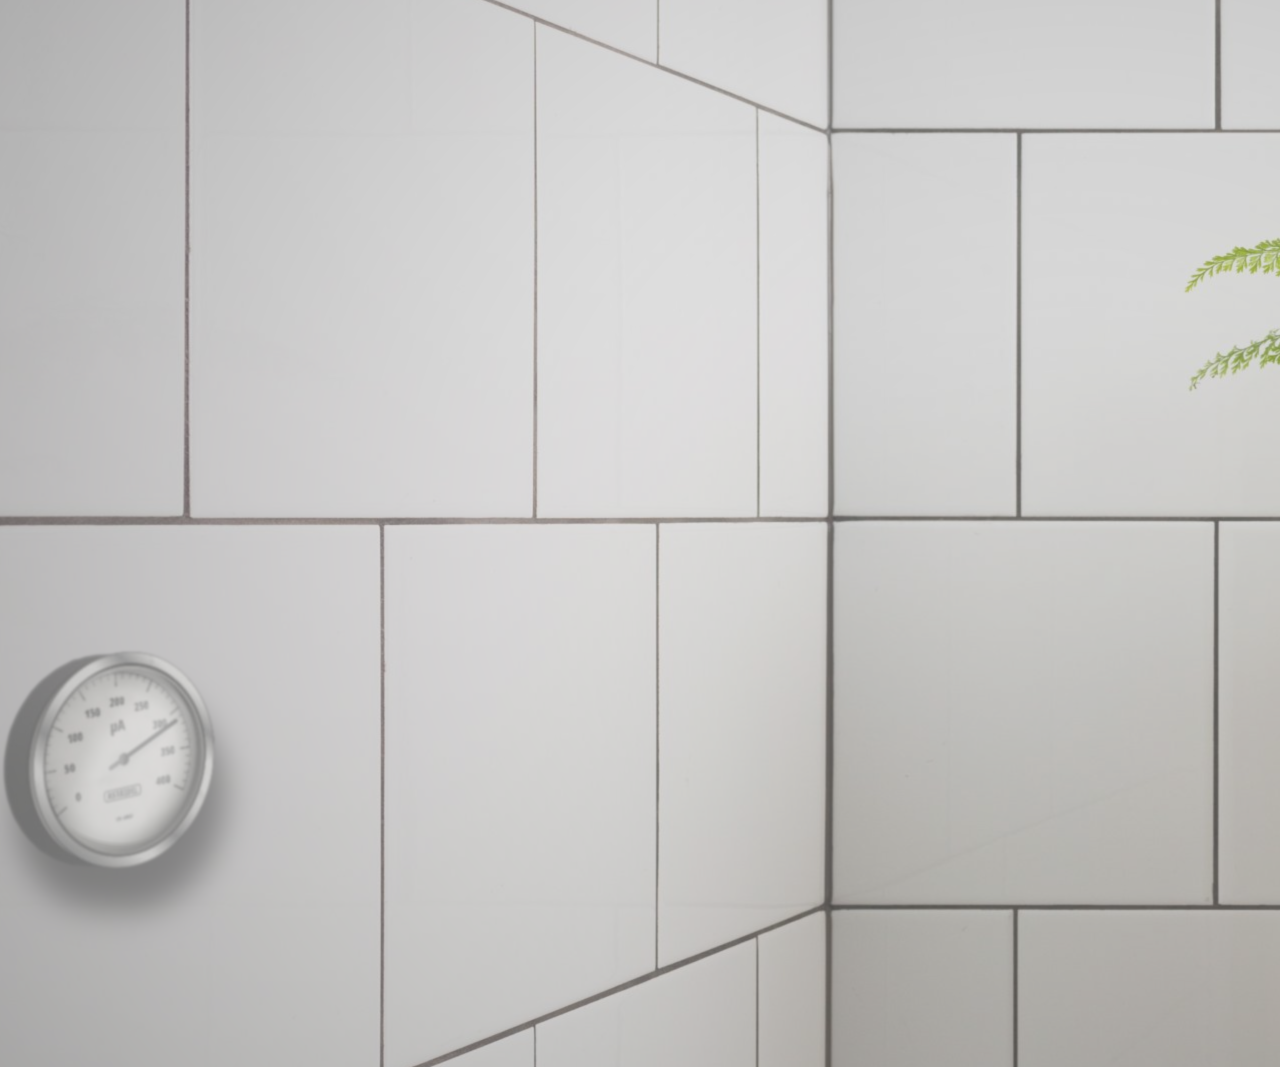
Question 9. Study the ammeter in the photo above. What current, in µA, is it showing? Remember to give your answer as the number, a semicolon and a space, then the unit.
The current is 310; µA
